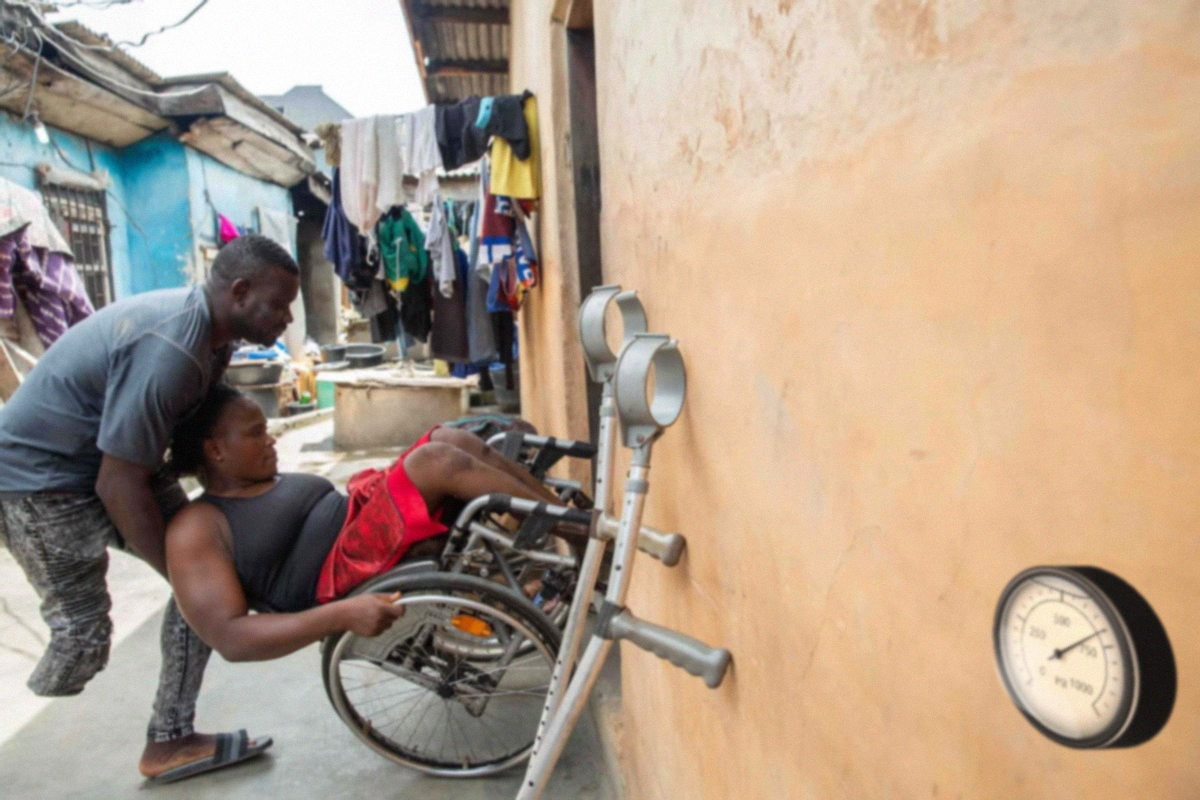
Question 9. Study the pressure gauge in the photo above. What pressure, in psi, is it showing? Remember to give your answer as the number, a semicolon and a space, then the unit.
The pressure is 700; psi
